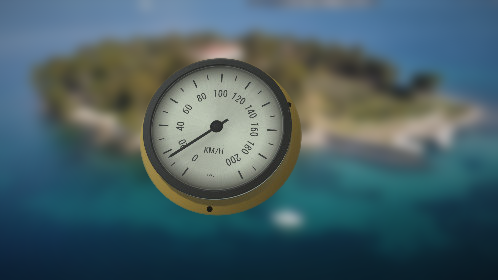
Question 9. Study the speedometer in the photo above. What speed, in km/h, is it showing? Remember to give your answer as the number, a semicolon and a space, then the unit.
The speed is 15; km/h
